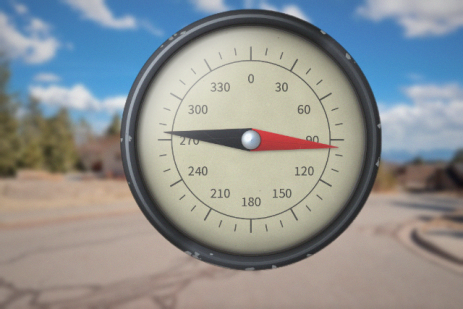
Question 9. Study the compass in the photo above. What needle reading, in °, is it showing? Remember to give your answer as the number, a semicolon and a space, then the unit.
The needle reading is 95; °
